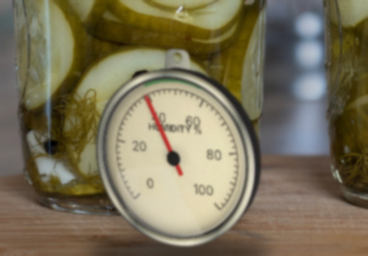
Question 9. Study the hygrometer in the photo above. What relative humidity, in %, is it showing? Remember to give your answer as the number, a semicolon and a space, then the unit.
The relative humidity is 40; %
